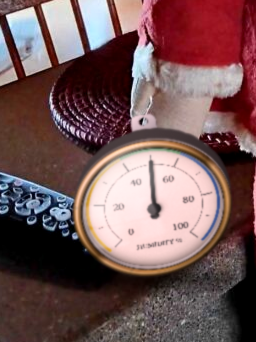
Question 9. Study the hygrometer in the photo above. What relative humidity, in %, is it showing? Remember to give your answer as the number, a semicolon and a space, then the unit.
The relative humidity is 50; %
